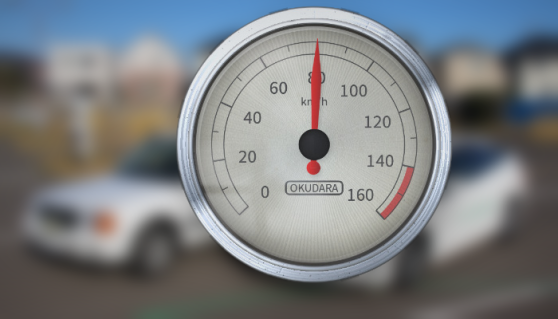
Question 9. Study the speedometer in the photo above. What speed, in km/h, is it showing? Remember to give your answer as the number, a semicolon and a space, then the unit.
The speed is 80; km/h
